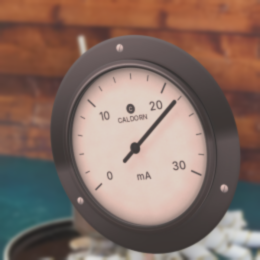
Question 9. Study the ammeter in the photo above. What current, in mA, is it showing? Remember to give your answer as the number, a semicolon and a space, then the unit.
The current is 22; mA
